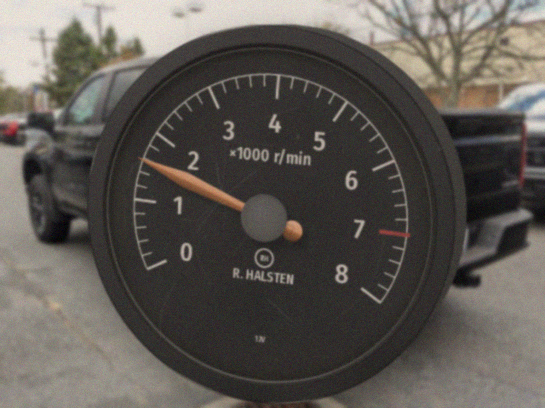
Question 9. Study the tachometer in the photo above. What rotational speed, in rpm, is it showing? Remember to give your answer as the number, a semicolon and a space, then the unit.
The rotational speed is 1600; rpm
